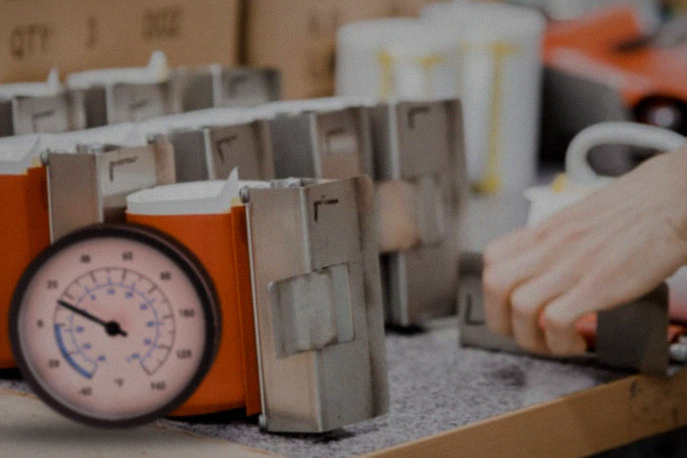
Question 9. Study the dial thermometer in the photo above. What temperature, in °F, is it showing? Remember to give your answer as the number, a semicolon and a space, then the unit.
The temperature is 15; °F
